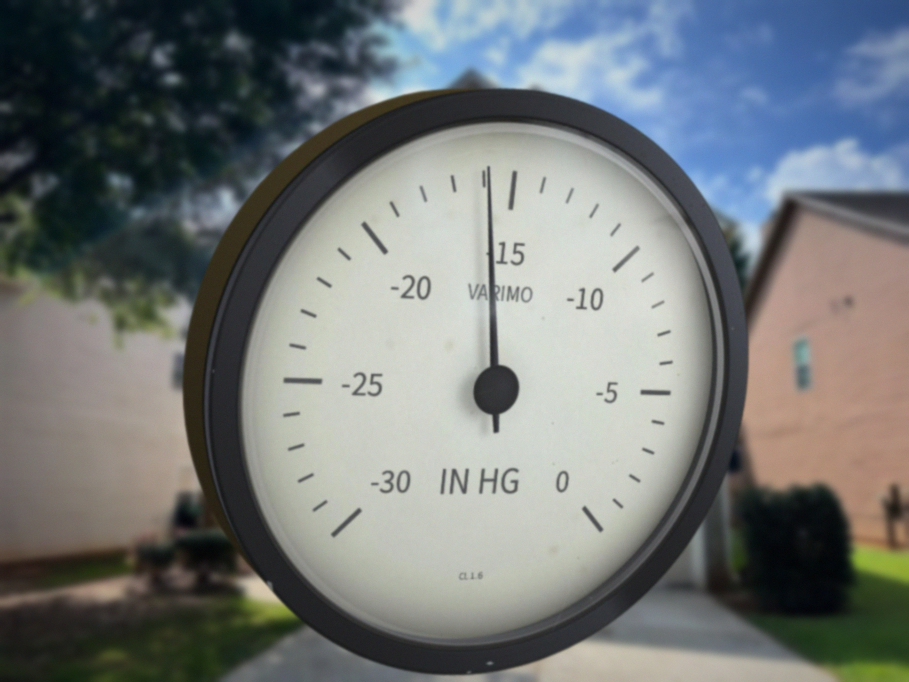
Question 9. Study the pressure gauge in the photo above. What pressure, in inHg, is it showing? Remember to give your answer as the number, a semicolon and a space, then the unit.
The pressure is -16; inHg
